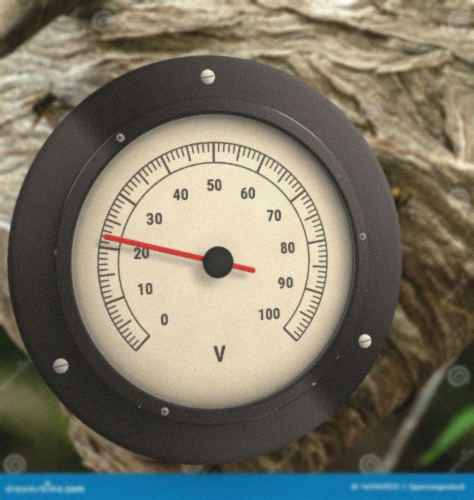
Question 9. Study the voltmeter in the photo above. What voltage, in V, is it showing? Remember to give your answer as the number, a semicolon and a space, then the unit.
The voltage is 22; V
